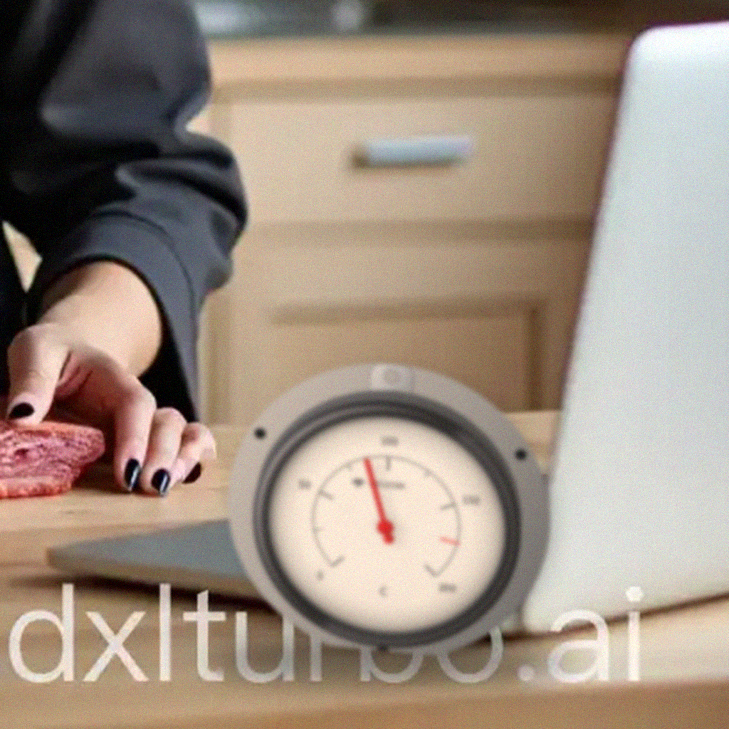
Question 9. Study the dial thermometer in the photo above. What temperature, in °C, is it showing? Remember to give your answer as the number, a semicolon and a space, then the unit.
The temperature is 87.5; °C
